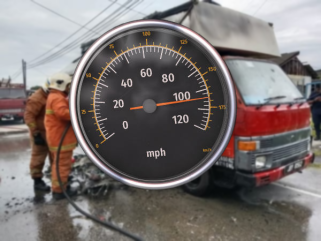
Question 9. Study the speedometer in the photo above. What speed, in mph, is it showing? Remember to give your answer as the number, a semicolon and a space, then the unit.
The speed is 104; mph
